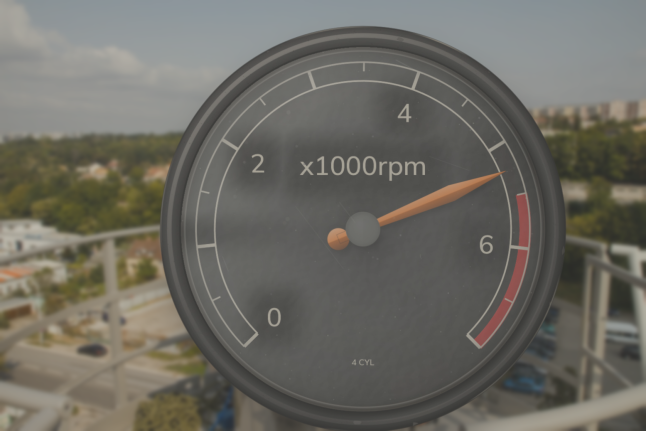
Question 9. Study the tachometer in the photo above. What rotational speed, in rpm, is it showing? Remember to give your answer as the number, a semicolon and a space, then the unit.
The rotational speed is 5250; rpm
